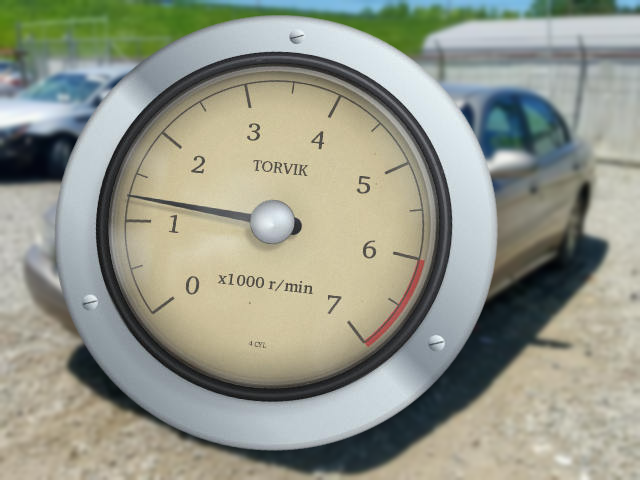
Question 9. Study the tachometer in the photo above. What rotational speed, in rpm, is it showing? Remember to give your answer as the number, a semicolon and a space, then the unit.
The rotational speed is 1250; rpm
